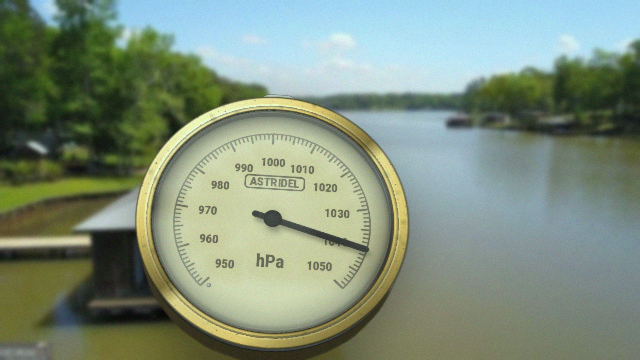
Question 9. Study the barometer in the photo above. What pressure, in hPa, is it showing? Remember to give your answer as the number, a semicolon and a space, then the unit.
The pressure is 1040; hPa
